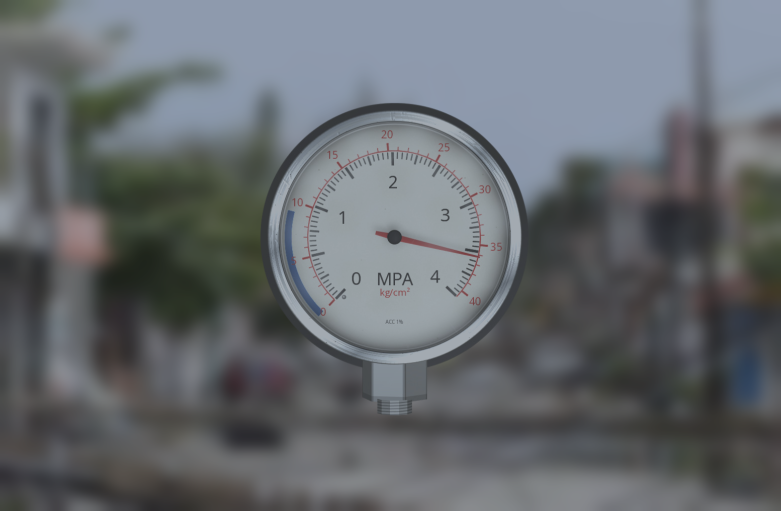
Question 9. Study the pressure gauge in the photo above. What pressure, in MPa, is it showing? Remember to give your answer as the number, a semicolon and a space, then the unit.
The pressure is 3.55; MPa
